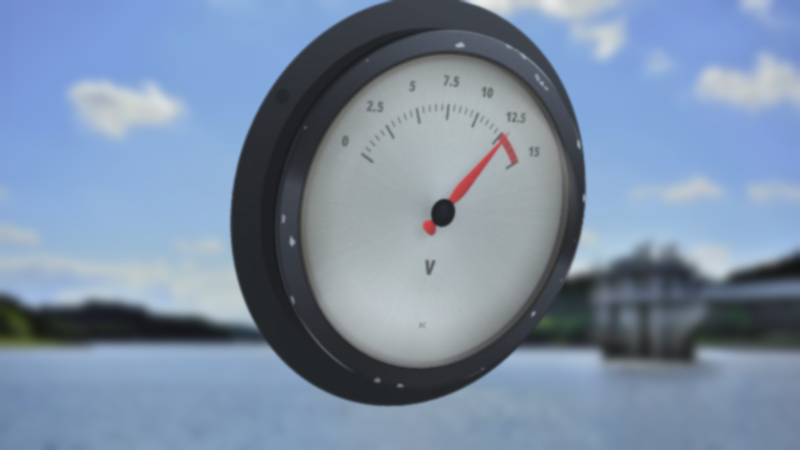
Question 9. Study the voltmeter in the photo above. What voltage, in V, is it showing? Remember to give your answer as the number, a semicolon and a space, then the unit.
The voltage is 12.5; V
